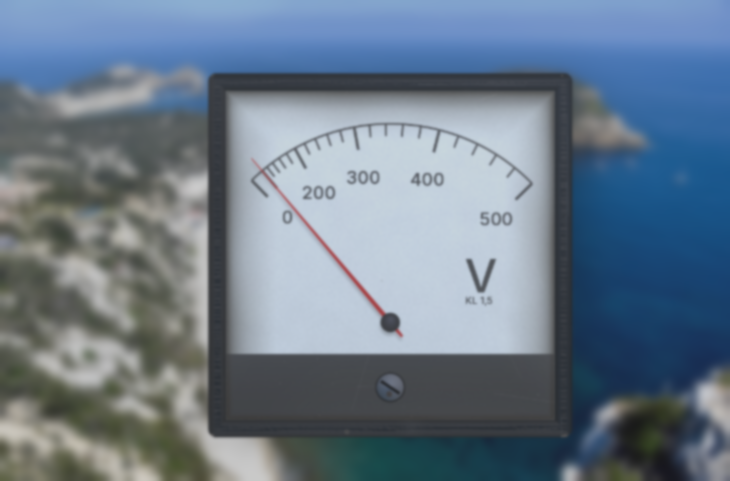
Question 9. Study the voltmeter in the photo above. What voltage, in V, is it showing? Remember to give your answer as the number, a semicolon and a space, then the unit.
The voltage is 100; V
